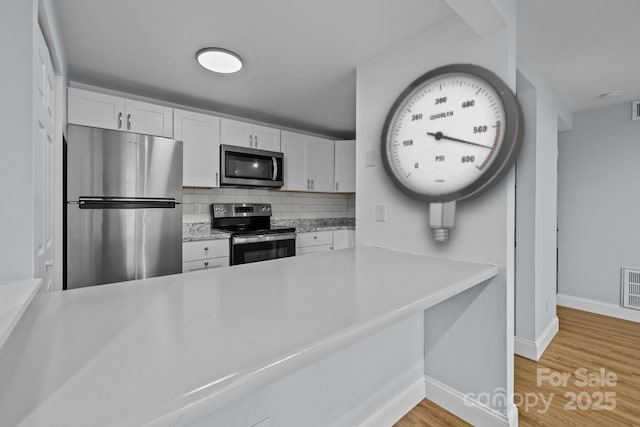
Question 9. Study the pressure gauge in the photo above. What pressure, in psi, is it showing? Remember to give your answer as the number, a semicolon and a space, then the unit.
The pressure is 550; psi
